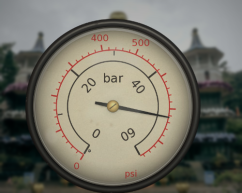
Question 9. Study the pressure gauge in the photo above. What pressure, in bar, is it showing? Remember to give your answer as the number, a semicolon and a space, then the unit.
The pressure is 50; bar
